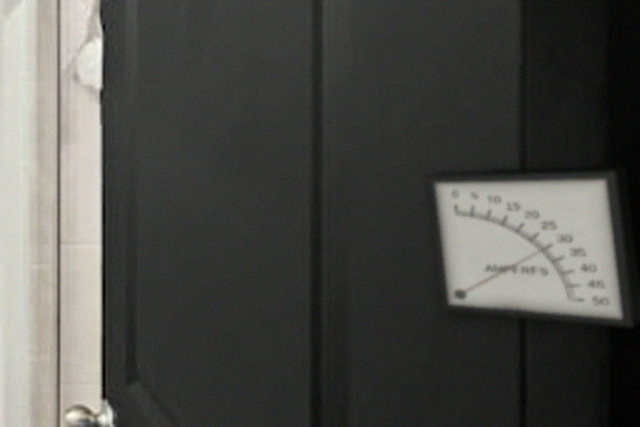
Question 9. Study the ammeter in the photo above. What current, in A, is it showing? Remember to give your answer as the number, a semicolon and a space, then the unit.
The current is 30; A
